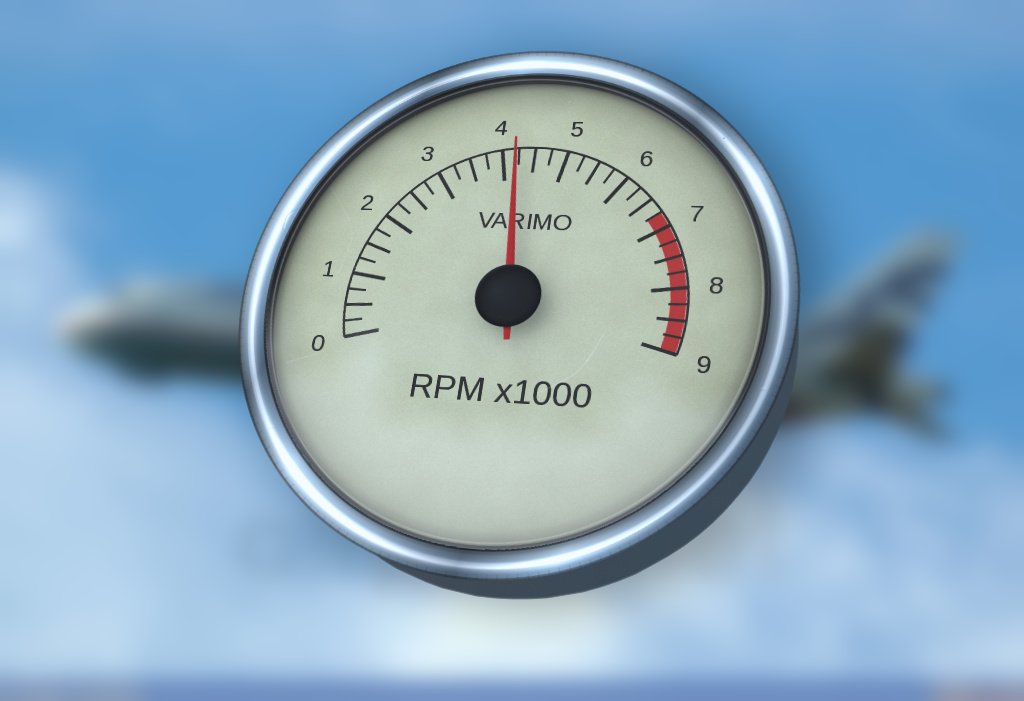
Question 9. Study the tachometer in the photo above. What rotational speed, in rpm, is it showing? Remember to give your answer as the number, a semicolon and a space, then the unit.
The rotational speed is 4250; rpm
